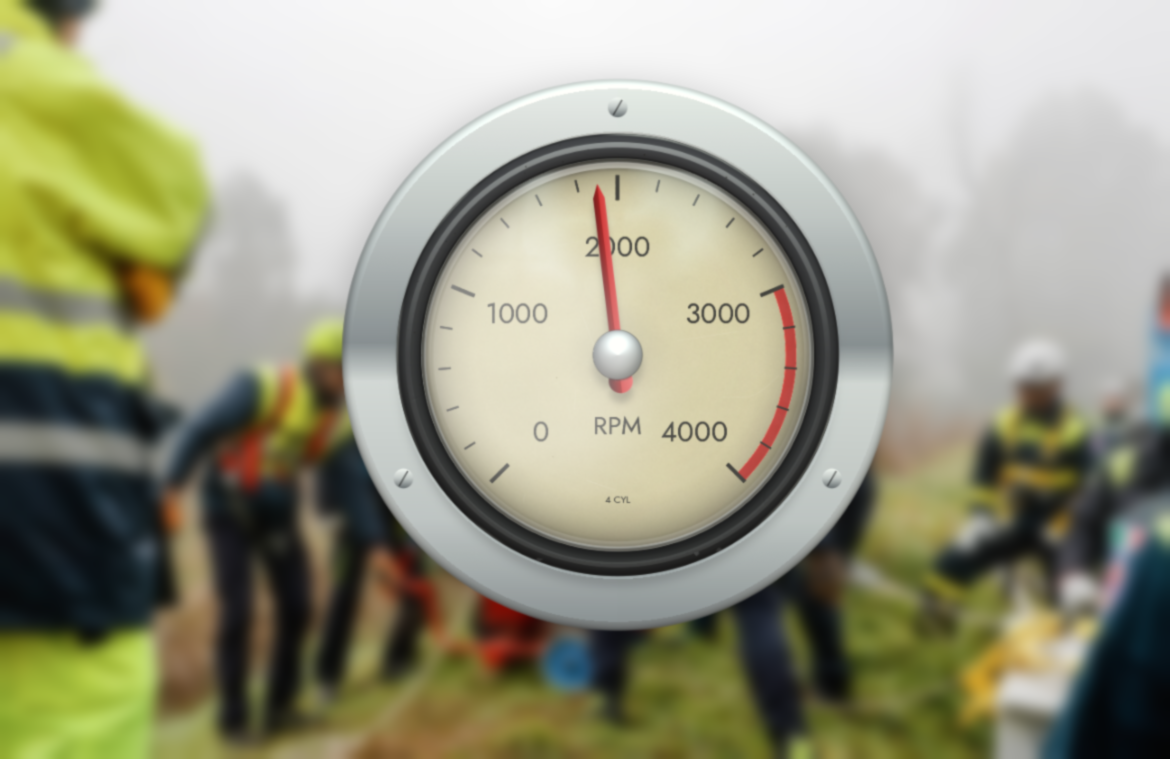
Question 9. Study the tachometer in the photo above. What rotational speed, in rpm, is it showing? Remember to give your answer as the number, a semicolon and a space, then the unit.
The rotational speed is 1900; rpm
